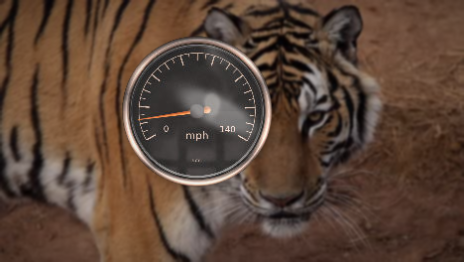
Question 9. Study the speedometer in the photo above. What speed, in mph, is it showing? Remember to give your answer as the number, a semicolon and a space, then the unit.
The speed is 12.5; mph
